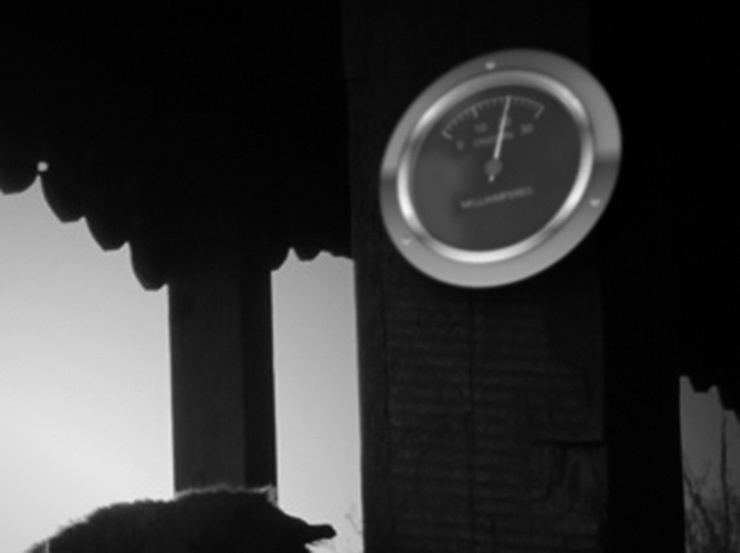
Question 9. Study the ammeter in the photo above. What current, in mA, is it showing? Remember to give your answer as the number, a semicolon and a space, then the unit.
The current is 20; mA
